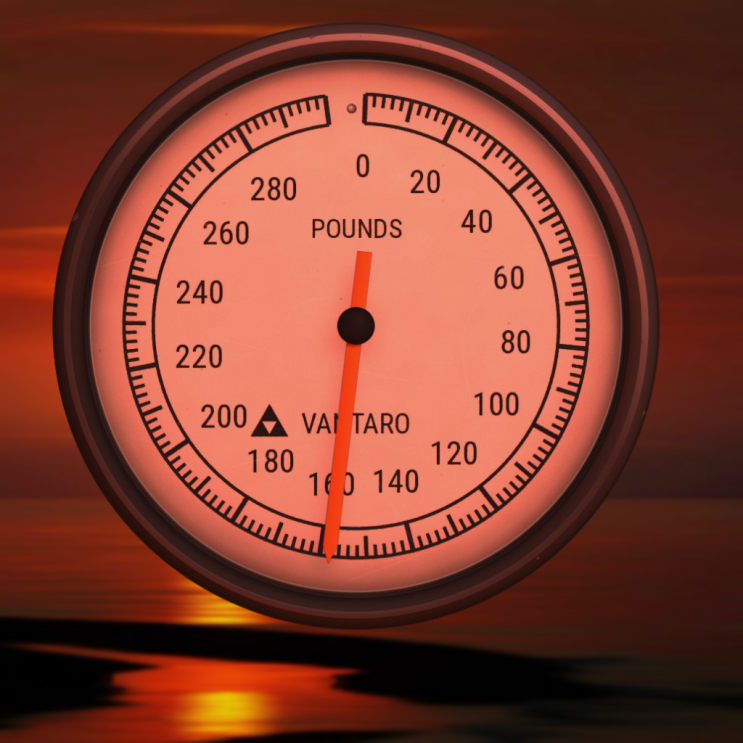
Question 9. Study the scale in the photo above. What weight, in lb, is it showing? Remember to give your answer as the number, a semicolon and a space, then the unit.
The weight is 158; lb
